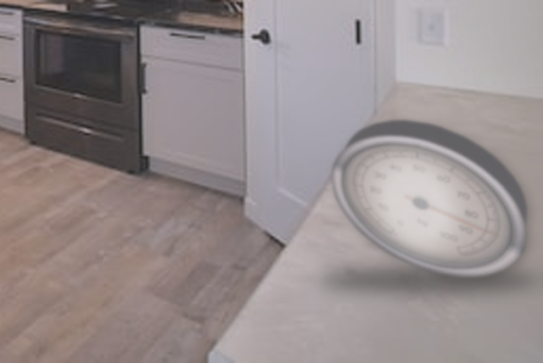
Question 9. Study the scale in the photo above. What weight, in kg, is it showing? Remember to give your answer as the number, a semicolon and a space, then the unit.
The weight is 85; kg
